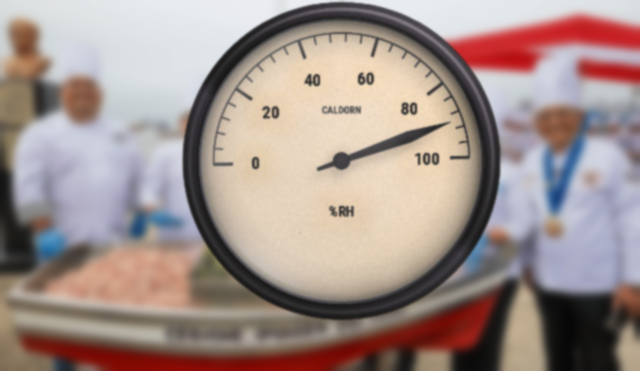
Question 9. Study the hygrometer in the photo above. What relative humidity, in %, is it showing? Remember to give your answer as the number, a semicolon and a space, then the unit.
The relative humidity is 90; %
